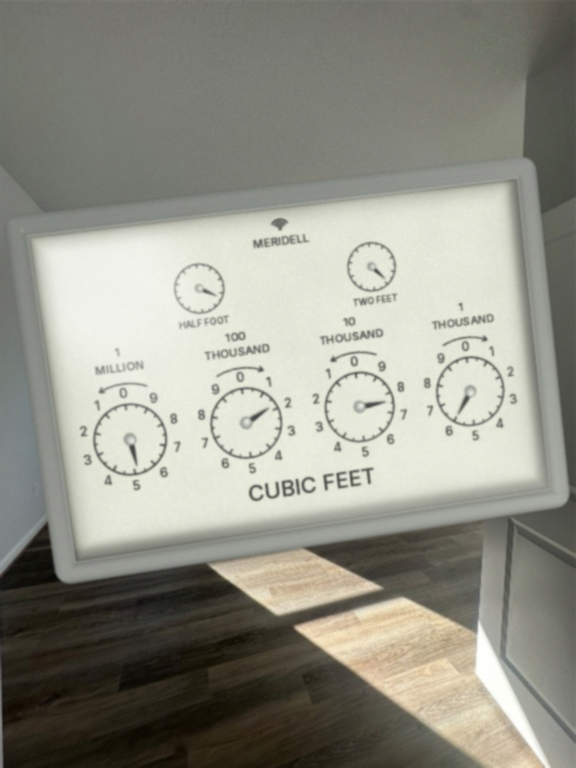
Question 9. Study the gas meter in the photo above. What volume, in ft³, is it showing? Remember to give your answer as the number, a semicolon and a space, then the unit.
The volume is 517600; ft³
